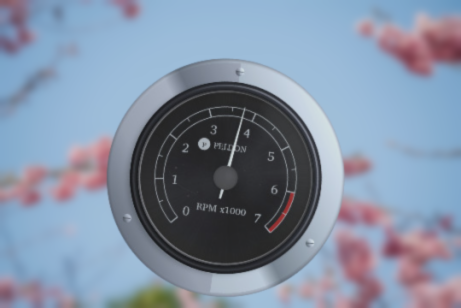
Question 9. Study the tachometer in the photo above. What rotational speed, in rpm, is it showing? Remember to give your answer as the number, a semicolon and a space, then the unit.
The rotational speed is 3750; rpm
